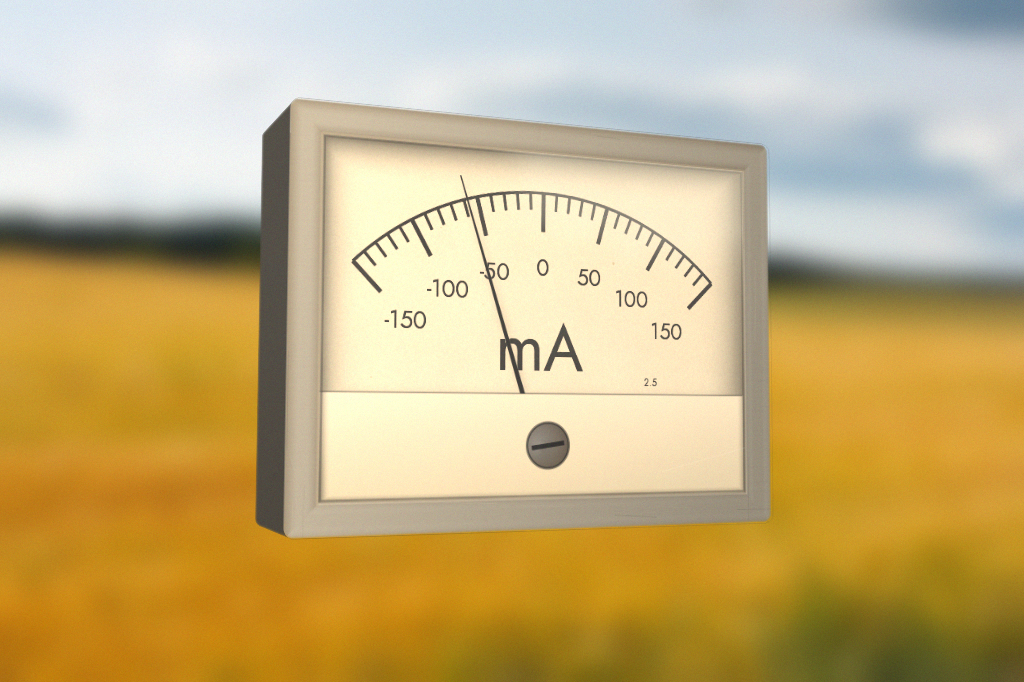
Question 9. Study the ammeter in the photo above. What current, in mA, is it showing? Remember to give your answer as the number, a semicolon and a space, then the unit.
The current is -60; mA
